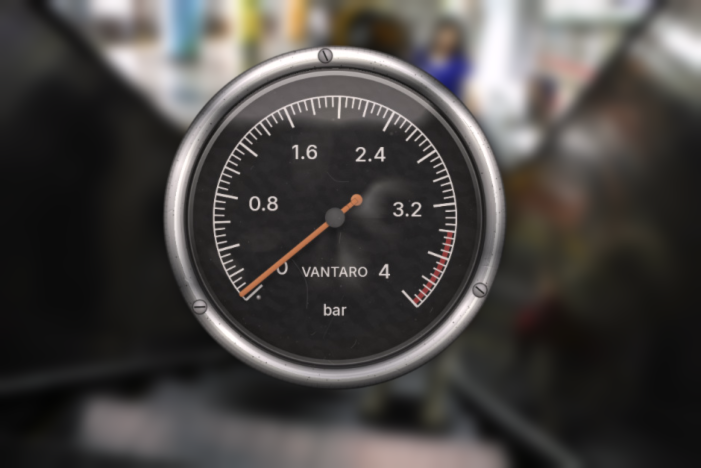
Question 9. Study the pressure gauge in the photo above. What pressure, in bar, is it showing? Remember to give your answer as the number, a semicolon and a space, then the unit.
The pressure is 0.05; bar
